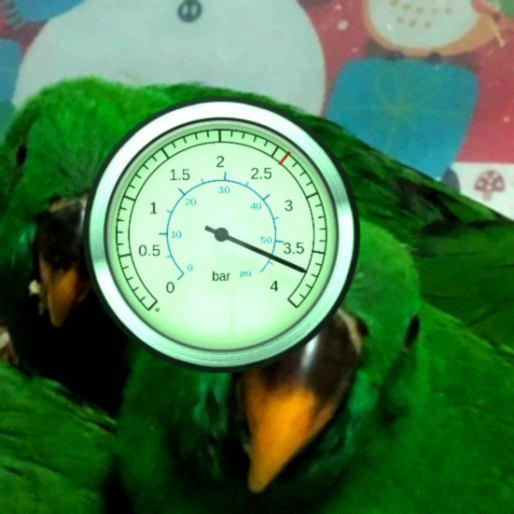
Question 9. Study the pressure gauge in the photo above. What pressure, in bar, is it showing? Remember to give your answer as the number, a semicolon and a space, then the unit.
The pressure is 3.7; bar
